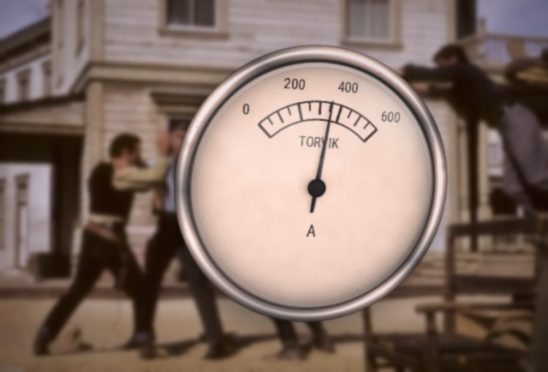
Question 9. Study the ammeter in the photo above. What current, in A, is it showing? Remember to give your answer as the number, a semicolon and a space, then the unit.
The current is 350; A
